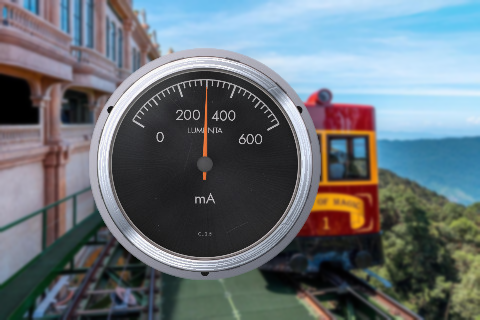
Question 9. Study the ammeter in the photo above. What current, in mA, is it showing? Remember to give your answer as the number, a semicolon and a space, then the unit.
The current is 300; mA
